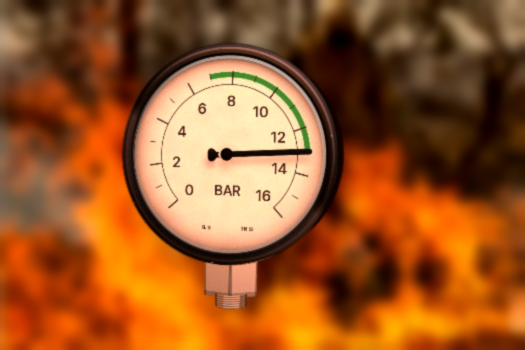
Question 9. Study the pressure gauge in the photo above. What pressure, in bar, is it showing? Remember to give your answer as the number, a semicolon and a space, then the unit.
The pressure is 13; bar
